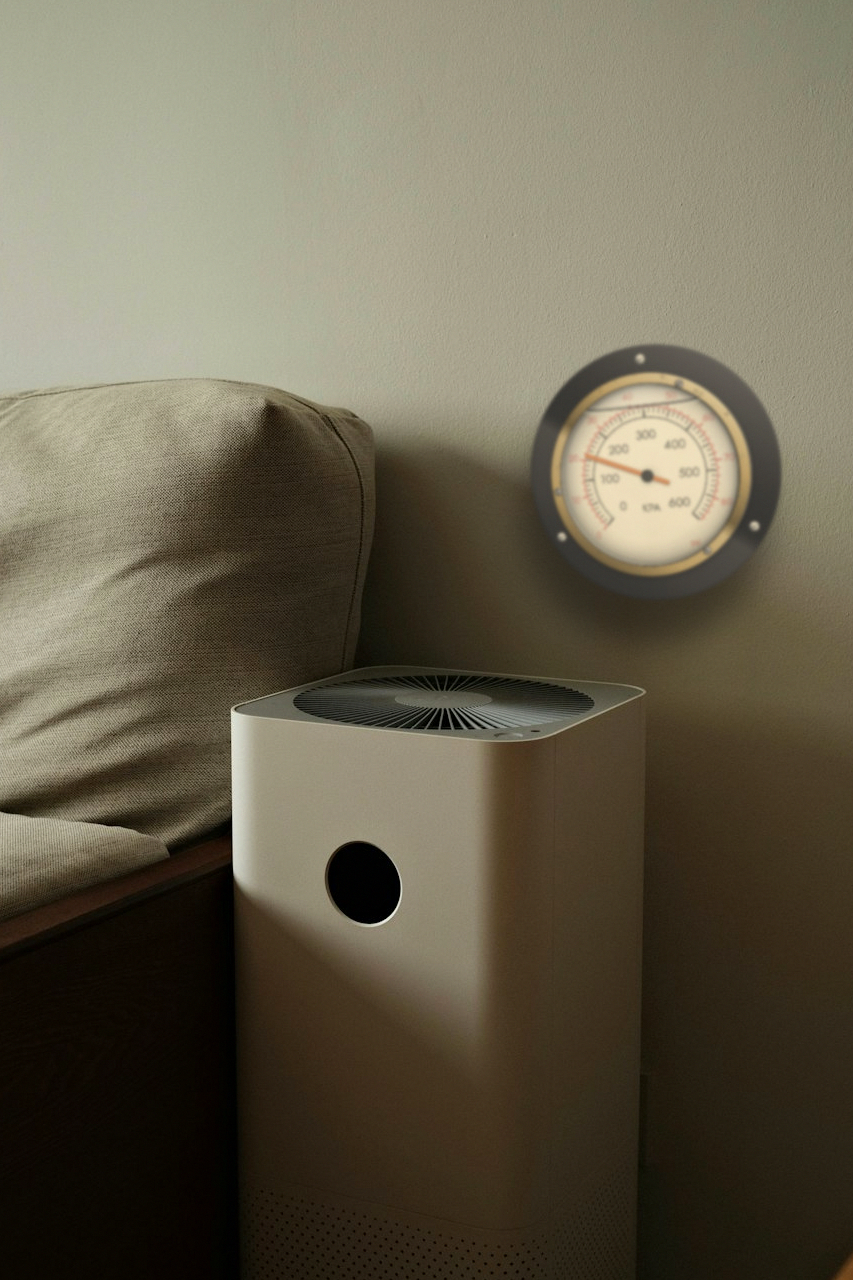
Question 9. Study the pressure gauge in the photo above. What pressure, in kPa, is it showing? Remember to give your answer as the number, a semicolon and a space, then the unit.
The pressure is 150; kPa
